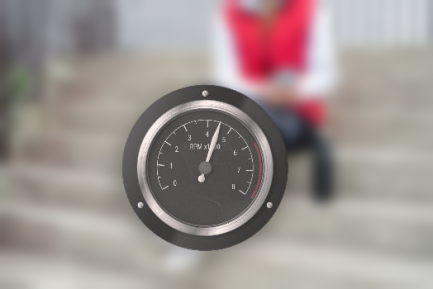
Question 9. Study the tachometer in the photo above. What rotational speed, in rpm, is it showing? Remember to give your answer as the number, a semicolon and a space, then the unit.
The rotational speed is 4500; rpm
